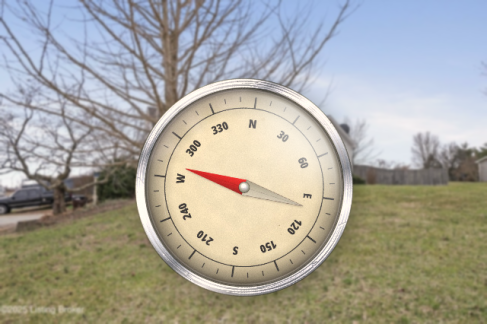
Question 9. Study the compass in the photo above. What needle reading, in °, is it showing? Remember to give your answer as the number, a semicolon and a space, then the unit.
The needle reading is 280; °
